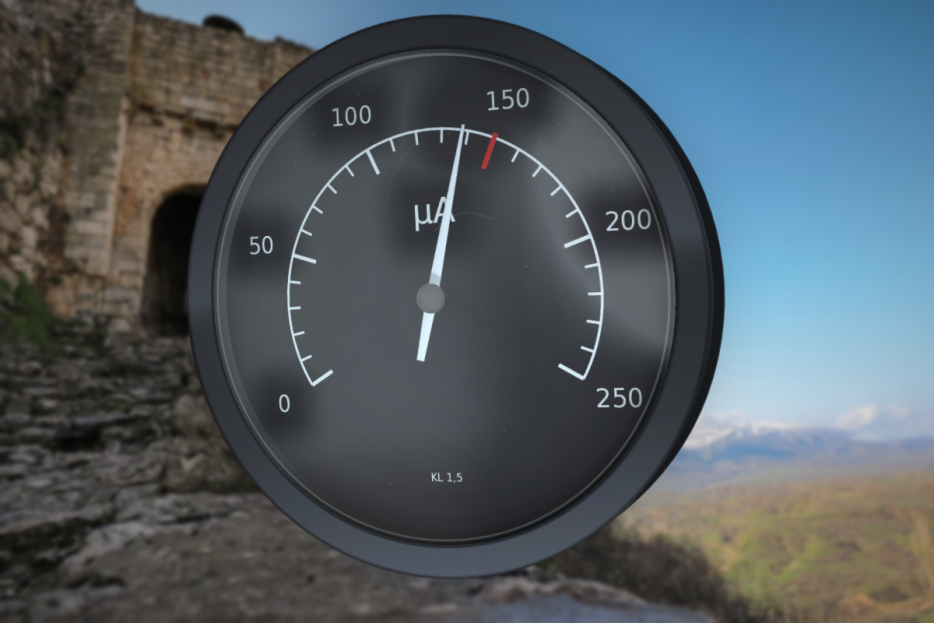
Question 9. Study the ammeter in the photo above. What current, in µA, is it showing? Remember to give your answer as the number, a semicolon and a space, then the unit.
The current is 140; µA
